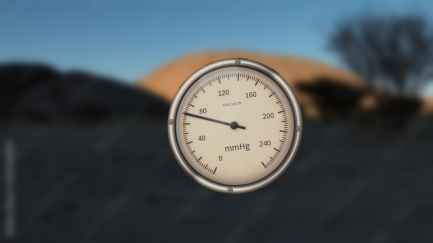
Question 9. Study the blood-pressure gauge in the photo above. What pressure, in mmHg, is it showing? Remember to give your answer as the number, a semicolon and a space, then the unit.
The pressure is 70; mmHg
